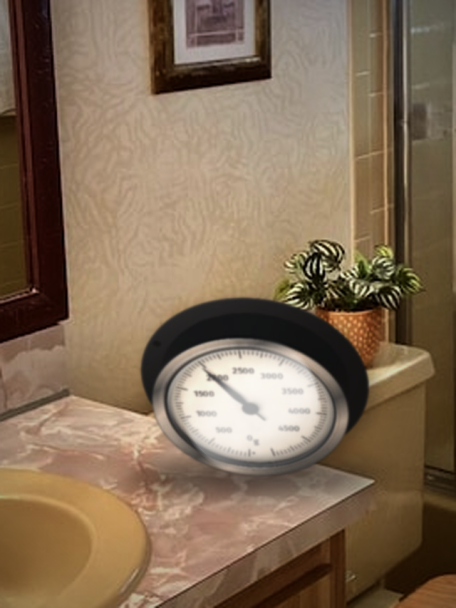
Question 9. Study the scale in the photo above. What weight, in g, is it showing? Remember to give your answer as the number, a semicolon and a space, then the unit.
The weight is 2000; g
